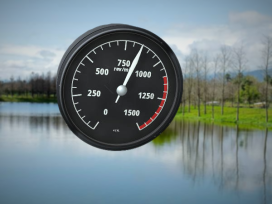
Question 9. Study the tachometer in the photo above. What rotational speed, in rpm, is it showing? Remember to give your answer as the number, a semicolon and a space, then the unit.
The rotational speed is 850; rpm
